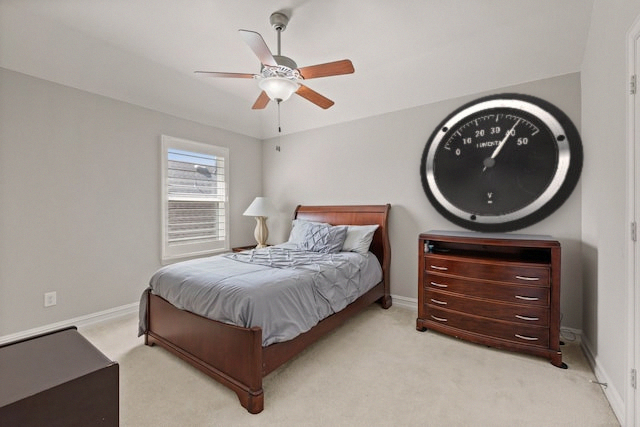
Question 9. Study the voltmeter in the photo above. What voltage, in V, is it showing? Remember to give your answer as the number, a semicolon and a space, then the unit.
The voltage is 40; V
